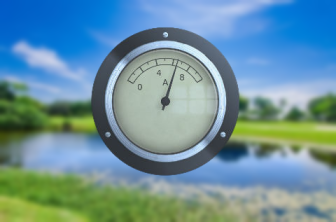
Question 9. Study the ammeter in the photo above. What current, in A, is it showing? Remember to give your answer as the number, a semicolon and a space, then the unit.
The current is 6.5; A
